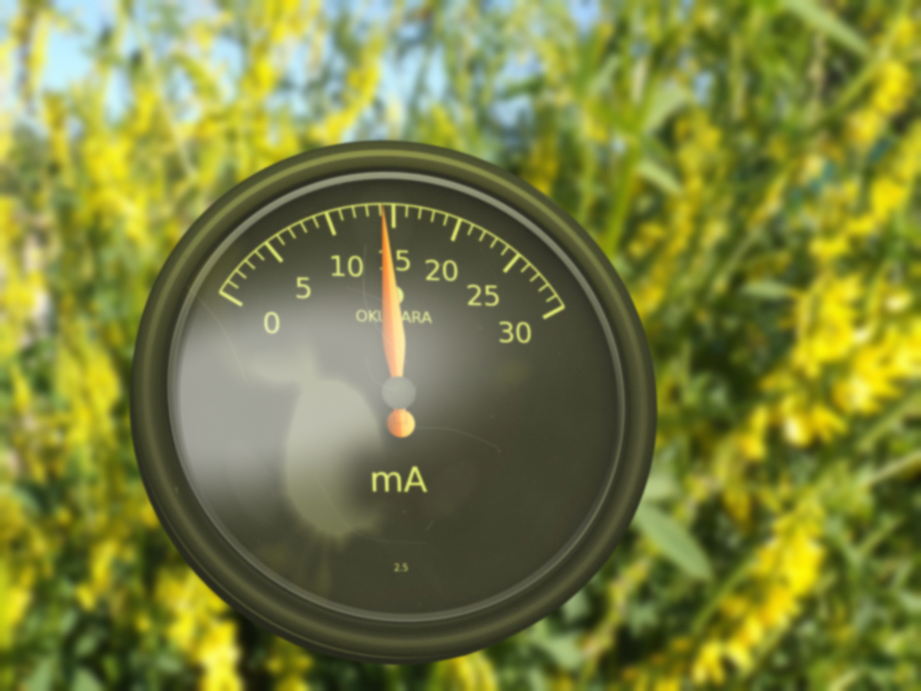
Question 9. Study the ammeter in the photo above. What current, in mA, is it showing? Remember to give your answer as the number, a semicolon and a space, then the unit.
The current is 14; mA
